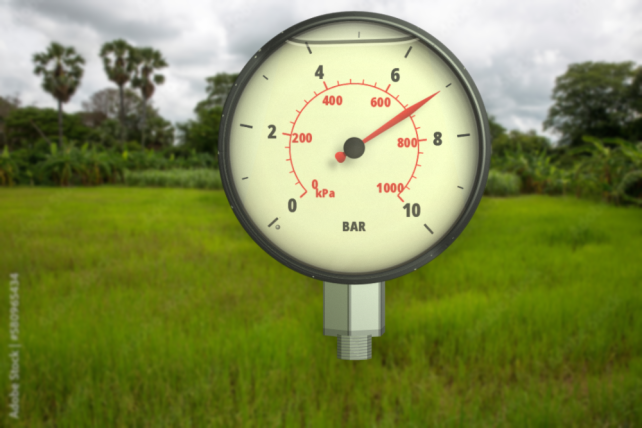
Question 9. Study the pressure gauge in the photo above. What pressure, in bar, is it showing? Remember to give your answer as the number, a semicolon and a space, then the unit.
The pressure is 7; bar
